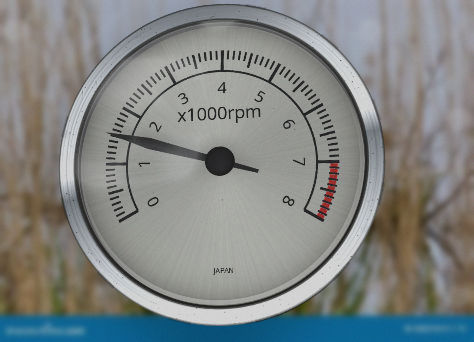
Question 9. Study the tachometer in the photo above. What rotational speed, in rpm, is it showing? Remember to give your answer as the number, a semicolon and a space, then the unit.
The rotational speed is 1500; rpm
